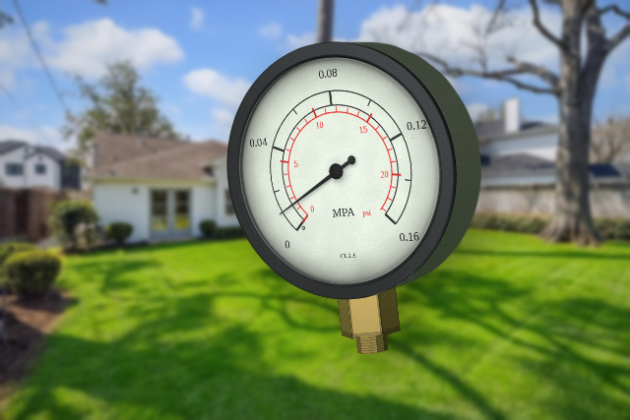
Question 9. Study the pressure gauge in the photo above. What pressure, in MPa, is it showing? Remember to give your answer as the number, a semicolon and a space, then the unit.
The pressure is 0.01; MPa
